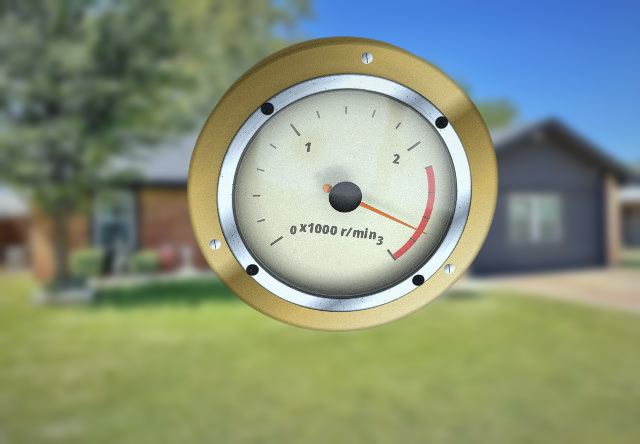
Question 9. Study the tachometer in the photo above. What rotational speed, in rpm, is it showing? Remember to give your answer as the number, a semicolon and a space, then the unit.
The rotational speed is 2700; rpm
